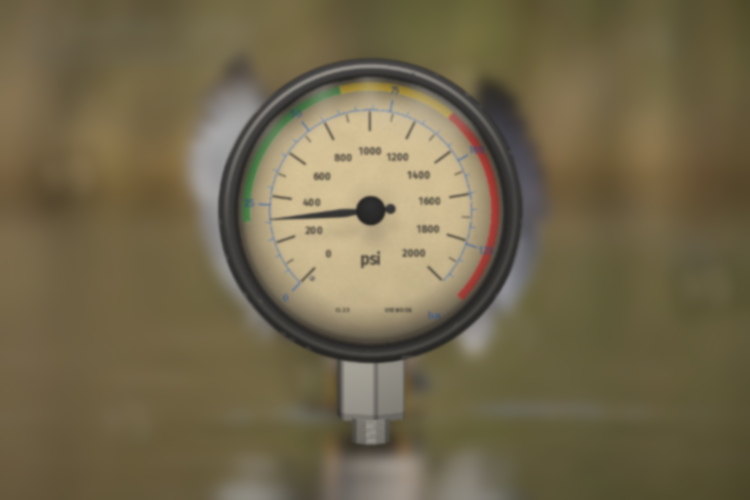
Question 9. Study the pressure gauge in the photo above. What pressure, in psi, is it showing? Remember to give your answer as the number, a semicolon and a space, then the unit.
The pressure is 300; psi
